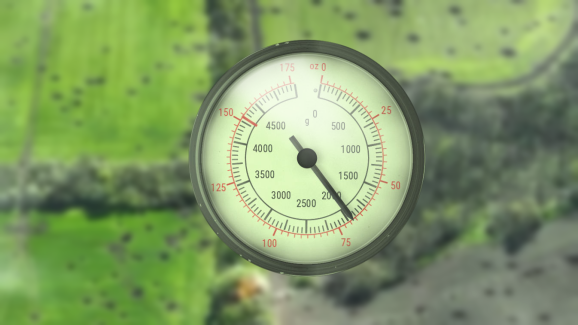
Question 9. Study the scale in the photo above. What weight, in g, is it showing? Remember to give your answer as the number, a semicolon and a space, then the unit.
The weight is 1950; g
